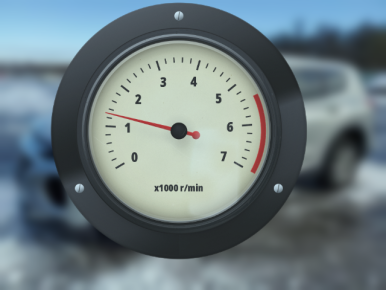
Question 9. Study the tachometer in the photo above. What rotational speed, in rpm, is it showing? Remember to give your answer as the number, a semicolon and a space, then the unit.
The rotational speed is 1300; rpm
